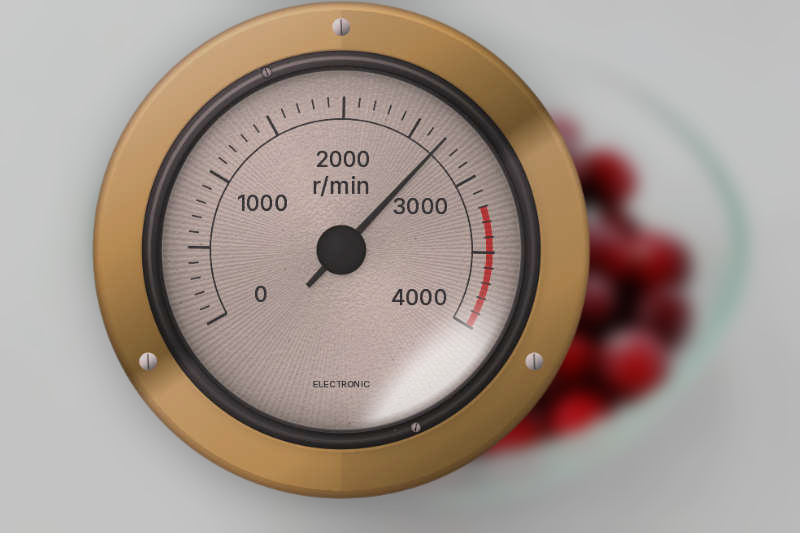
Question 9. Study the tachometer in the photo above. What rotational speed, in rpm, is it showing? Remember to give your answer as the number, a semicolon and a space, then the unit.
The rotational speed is 2700; rpm
